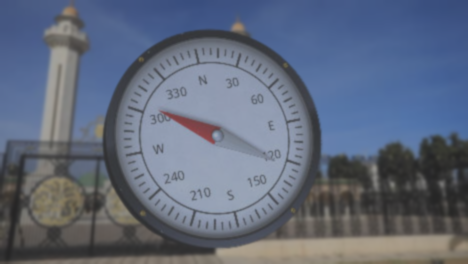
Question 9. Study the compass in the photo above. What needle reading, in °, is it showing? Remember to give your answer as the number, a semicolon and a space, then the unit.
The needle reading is 305; °
